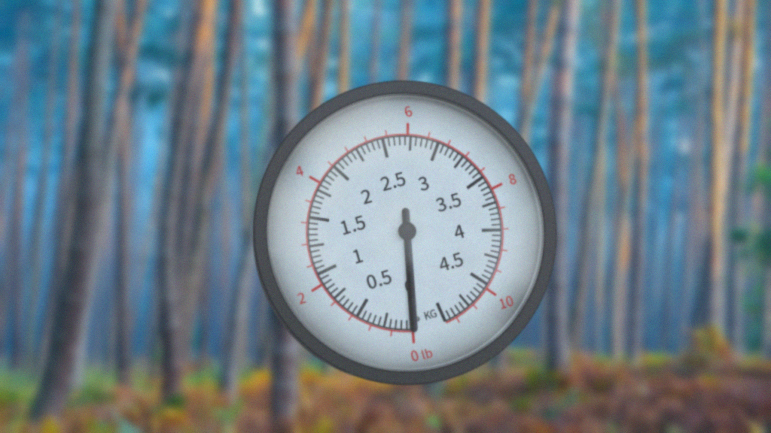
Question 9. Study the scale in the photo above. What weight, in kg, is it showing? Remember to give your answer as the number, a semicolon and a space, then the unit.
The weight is 0; kg
